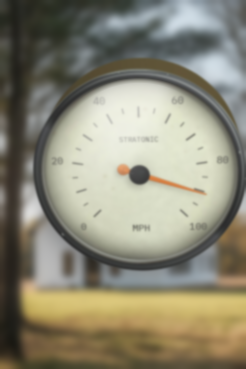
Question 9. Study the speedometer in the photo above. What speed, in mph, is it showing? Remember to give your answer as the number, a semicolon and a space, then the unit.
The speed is 90; mph
